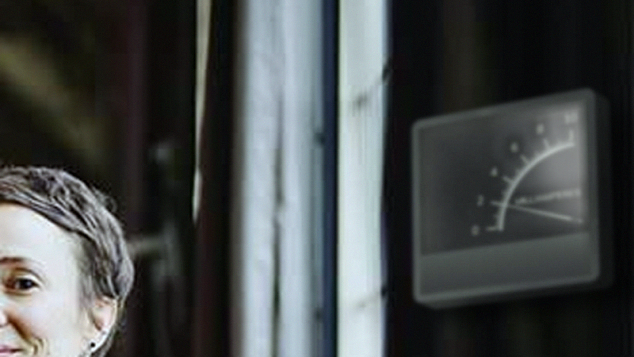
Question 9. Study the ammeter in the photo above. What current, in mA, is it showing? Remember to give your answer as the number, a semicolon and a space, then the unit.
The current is 2; mA
